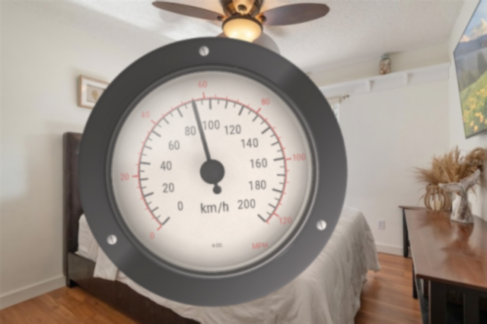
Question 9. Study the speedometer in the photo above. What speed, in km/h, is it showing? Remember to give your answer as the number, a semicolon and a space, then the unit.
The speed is 90; km/h
